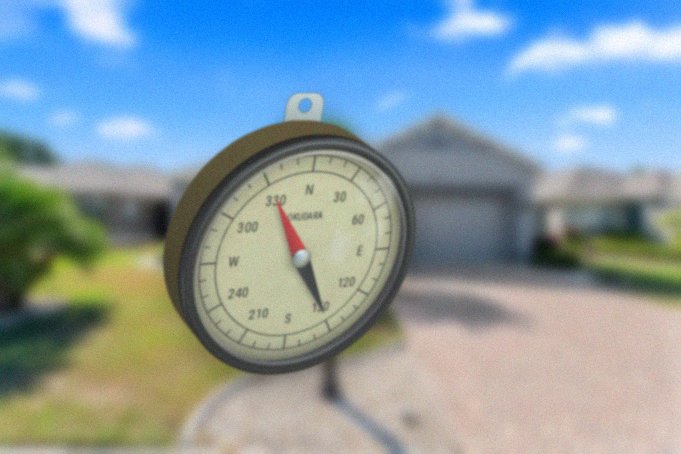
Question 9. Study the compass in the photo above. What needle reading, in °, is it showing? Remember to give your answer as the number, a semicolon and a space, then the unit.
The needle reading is 330; °
